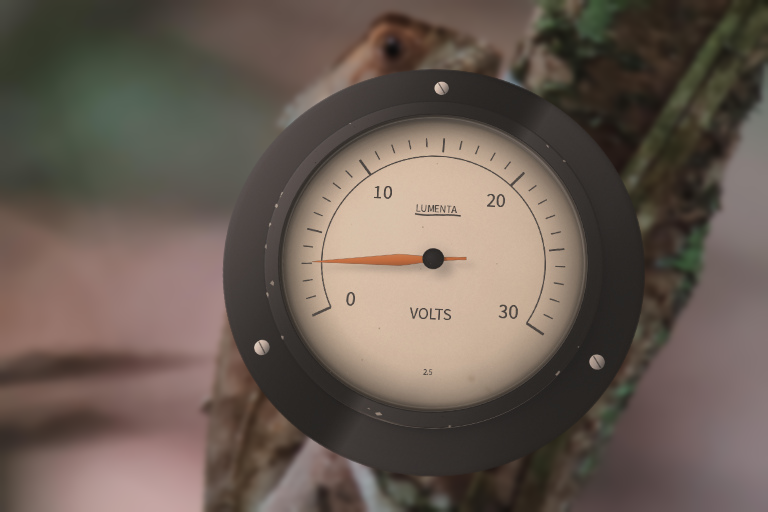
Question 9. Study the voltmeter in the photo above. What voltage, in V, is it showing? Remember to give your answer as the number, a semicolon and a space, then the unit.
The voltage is 3; V
